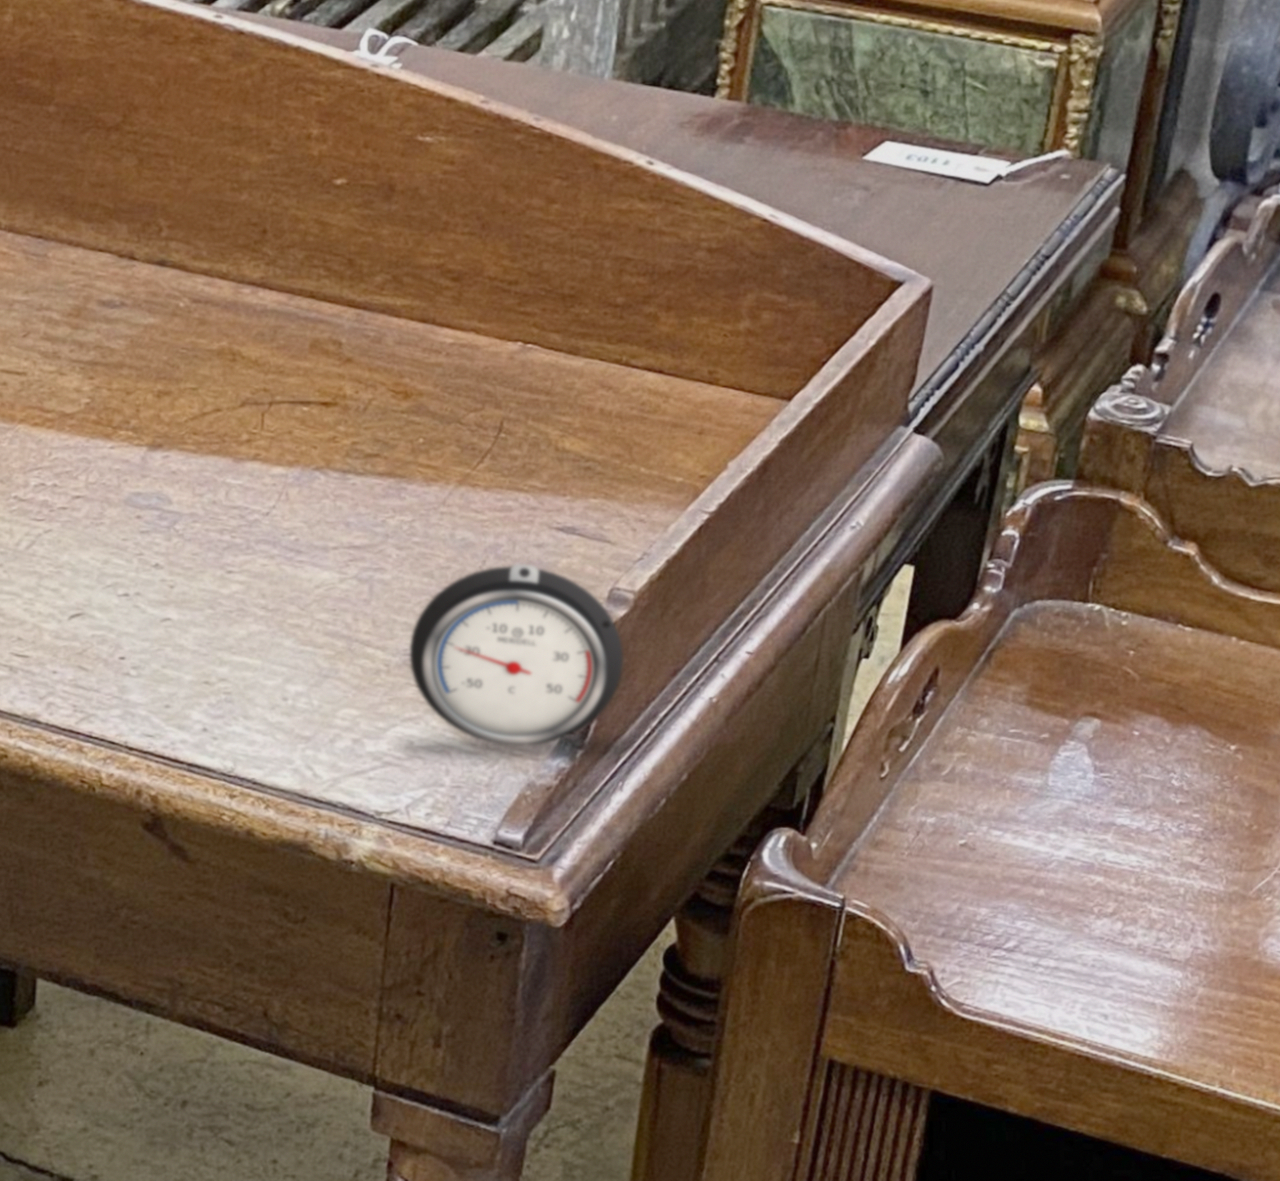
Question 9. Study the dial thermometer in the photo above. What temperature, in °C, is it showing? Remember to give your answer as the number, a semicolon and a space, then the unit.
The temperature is -30; °C
